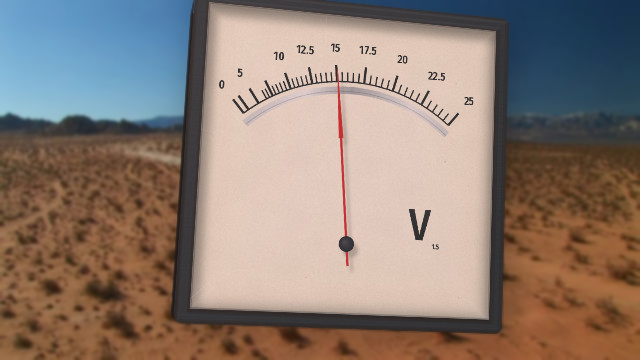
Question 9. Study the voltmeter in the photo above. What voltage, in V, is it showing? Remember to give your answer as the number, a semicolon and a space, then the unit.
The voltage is 15; V
